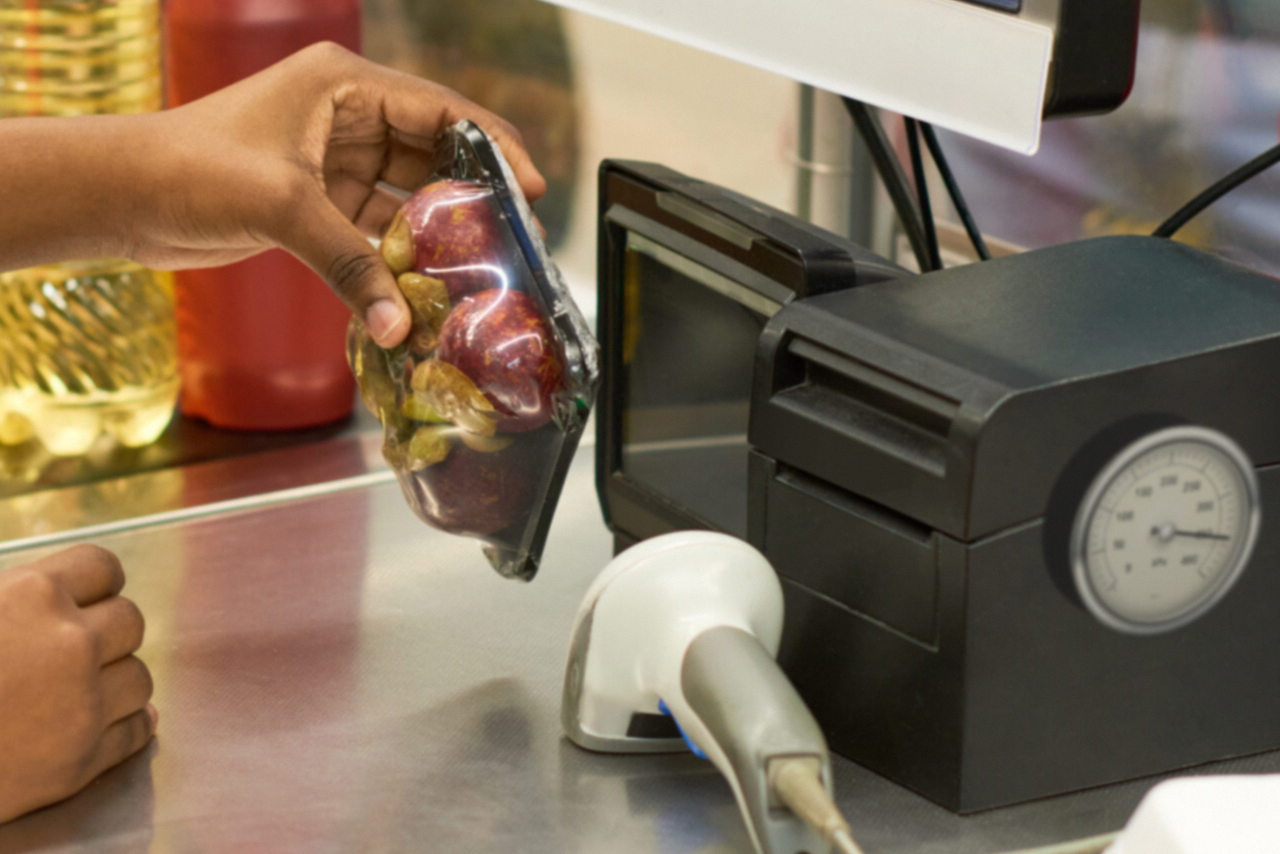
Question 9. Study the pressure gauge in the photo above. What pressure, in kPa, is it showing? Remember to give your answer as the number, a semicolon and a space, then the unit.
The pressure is 350; kPa
